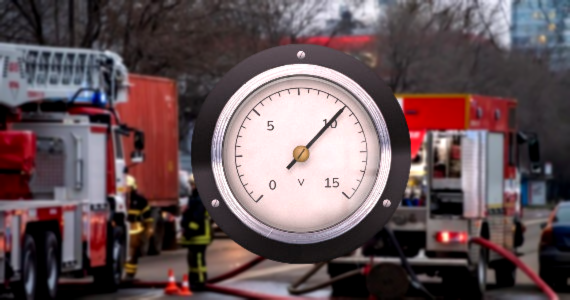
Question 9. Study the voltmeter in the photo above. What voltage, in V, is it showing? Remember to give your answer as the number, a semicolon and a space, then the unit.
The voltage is 10; V
